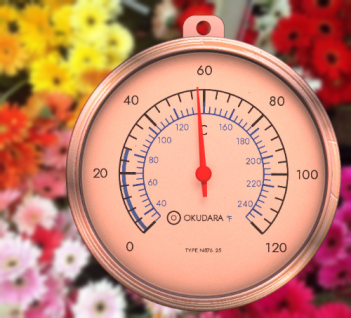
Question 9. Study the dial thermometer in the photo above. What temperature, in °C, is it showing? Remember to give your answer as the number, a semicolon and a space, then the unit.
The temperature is 58; °C
